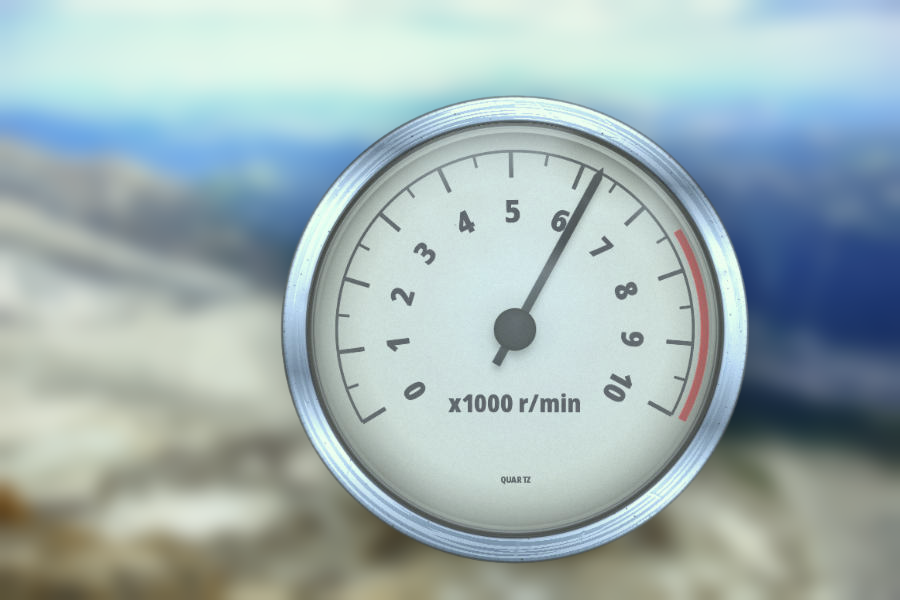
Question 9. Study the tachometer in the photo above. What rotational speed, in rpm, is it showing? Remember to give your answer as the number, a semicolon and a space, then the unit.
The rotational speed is 6250; rpm
